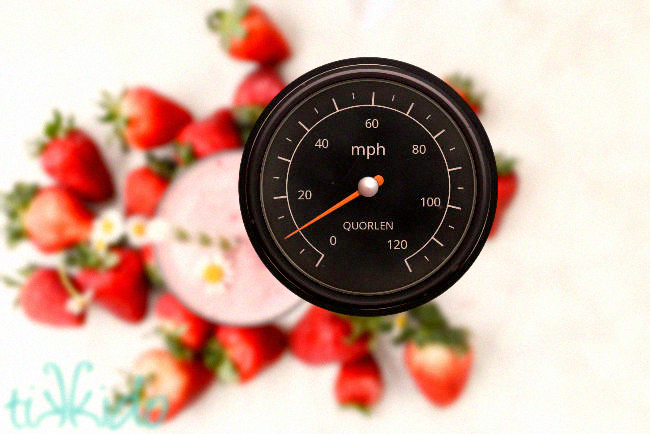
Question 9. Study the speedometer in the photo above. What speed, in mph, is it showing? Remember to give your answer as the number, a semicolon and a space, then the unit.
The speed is 10; mph
